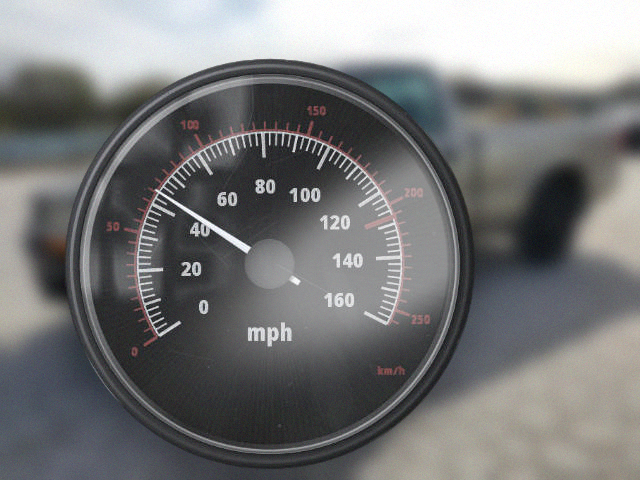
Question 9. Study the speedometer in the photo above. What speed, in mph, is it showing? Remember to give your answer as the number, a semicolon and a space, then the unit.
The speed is 44; mph
